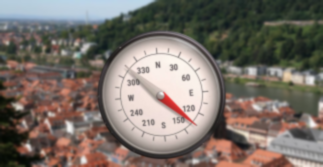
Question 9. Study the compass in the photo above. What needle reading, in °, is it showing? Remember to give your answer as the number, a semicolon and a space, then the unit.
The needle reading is 135; °
